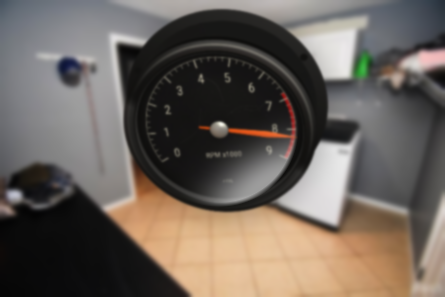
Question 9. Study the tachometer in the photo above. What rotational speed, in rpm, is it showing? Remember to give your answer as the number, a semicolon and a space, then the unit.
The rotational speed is 8200; rpm
